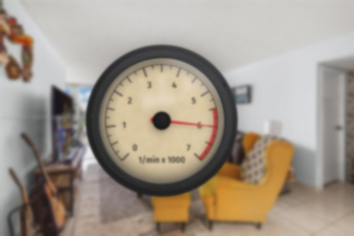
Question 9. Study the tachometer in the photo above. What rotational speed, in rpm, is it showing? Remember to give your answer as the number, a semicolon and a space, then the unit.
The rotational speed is 6000; rpm
